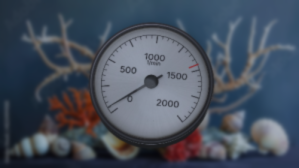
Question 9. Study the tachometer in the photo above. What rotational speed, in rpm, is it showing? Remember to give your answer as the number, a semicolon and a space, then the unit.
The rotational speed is 50; rpm
